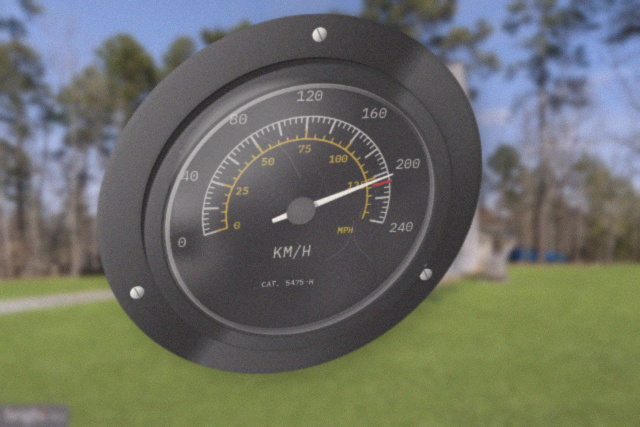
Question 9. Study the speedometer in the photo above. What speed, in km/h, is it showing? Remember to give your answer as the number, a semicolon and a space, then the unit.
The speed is 200; km/h
